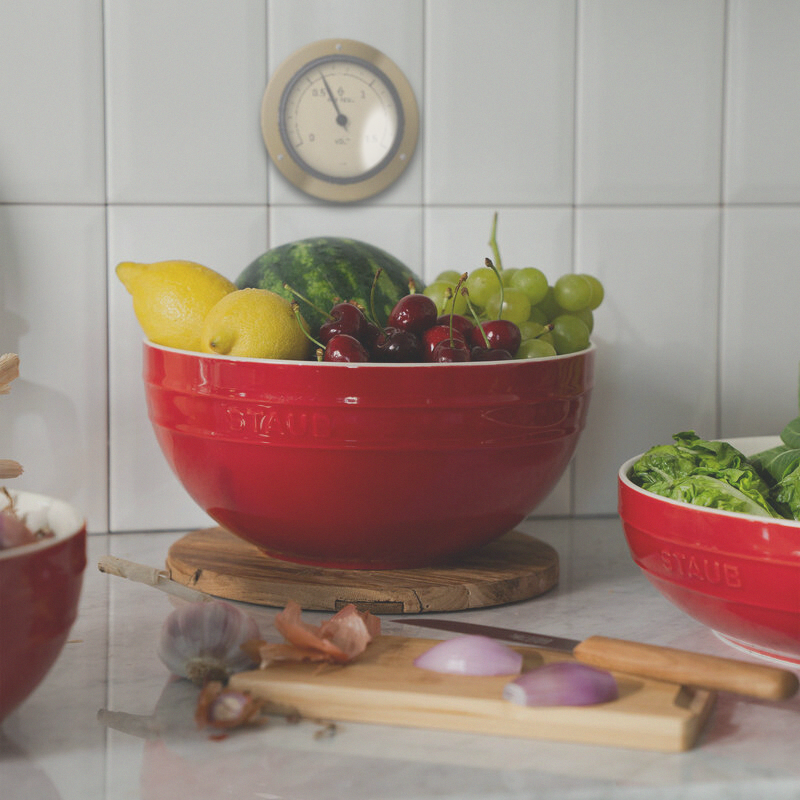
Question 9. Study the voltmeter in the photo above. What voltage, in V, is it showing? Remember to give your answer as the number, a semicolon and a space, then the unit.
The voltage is 0.6; V
